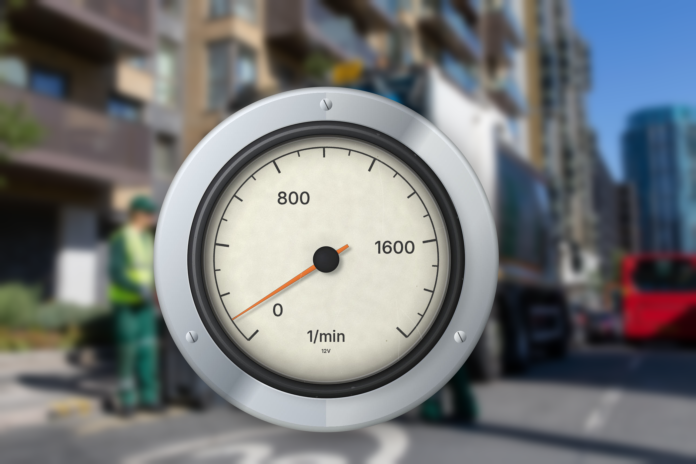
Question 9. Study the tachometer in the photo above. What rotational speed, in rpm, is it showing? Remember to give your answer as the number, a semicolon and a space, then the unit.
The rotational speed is 100; rpm
